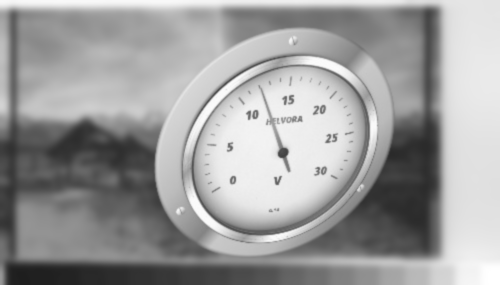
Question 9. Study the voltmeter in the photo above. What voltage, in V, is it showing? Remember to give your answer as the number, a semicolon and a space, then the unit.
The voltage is 12; V
